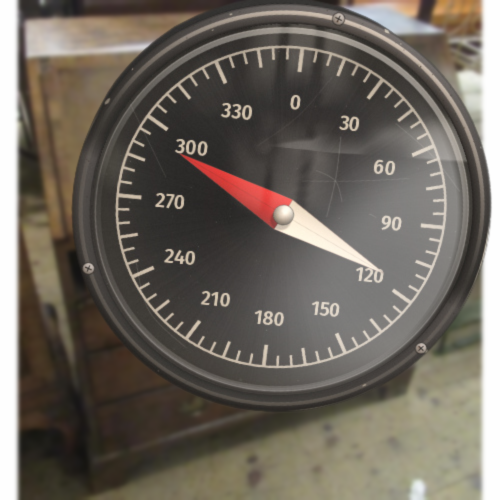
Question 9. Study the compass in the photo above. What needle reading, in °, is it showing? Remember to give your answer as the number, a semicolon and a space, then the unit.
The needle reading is 295; °
